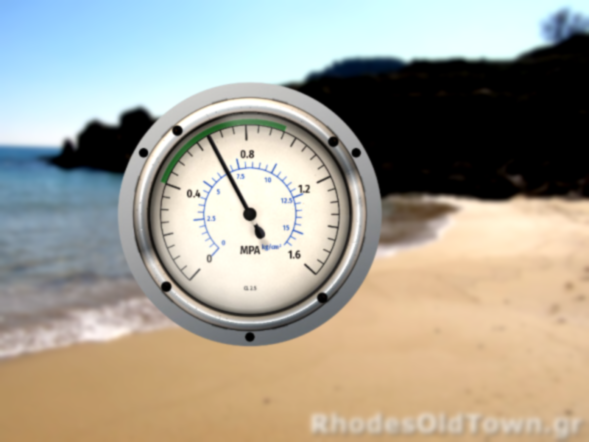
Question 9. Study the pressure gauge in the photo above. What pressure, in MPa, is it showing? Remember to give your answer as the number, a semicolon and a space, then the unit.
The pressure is 0.65; MPa
